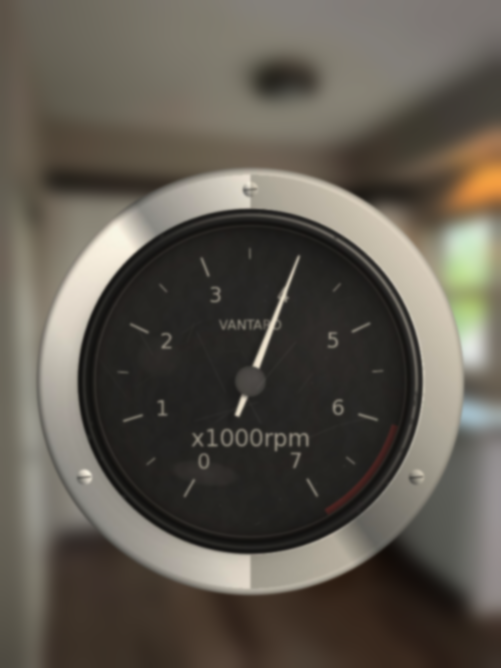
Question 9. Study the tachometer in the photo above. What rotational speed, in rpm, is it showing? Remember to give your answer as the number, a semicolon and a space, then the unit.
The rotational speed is 4000; rpm
